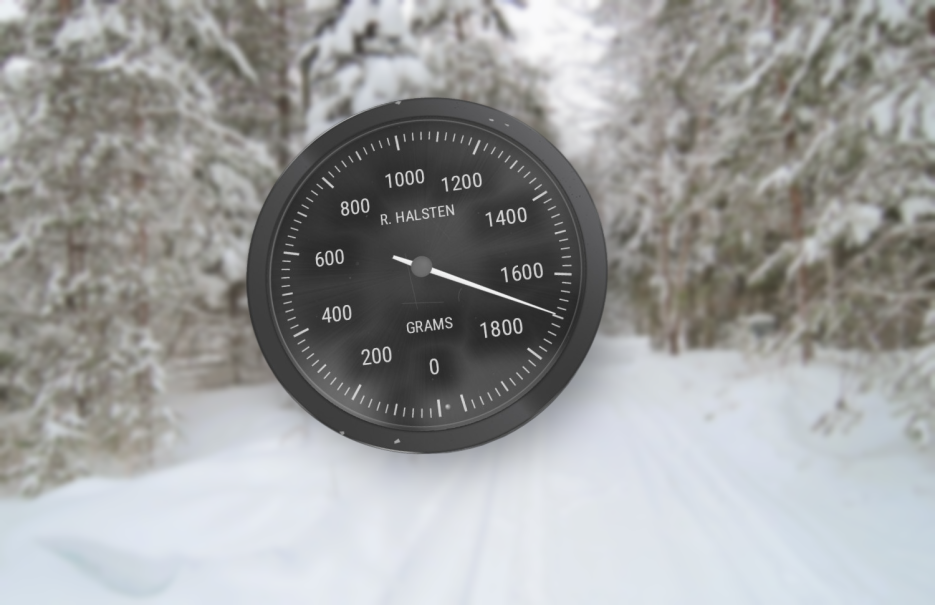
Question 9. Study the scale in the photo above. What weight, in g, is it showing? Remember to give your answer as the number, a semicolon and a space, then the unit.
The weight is 1700; g
